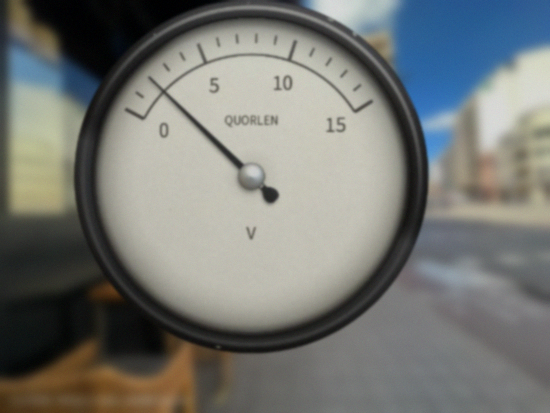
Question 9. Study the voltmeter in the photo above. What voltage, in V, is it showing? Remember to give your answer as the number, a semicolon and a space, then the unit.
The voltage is 2; V
